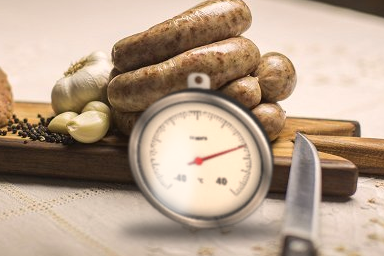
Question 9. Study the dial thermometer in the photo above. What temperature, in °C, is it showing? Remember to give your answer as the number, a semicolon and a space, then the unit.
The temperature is 20; °C
